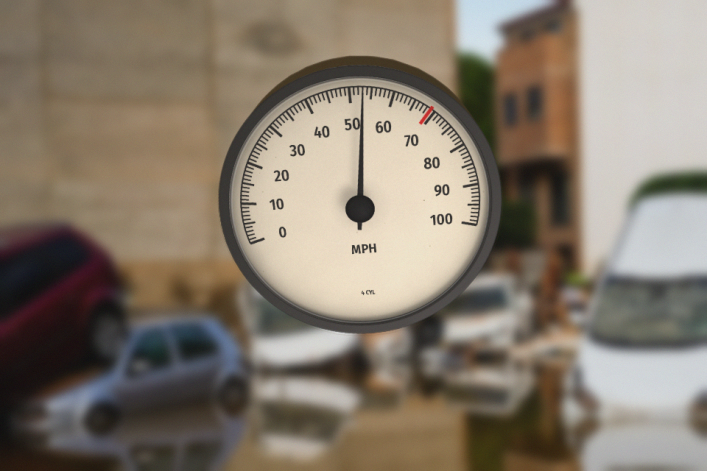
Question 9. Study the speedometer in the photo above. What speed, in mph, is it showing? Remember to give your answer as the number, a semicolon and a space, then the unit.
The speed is 53; mph
